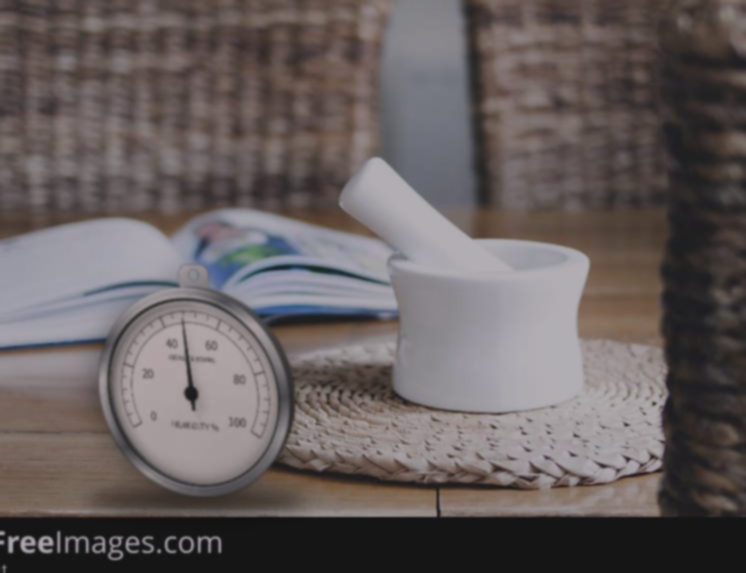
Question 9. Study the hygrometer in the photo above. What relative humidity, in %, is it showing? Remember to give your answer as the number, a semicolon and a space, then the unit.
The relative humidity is 48; %
